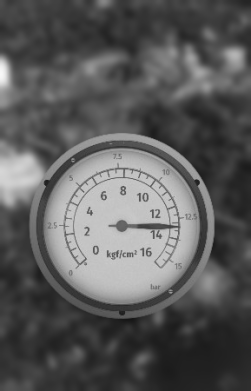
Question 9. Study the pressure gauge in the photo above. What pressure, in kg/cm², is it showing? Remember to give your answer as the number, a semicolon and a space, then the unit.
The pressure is 13.25; kg/cm²
